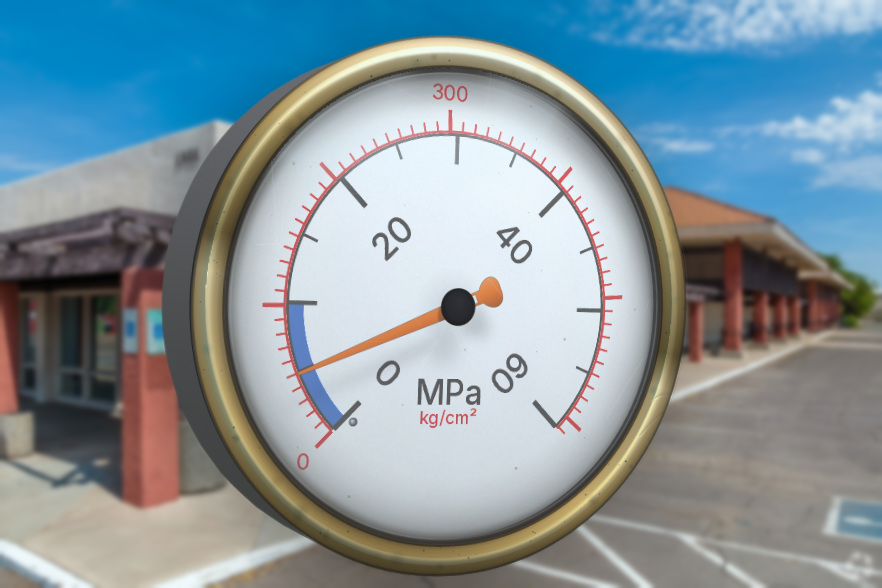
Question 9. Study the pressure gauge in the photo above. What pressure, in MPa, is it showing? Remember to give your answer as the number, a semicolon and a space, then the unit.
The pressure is 5; MPa
